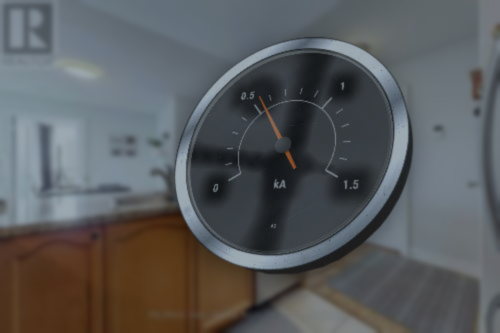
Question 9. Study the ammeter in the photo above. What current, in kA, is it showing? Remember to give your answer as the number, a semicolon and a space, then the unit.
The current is 0.55; kA
